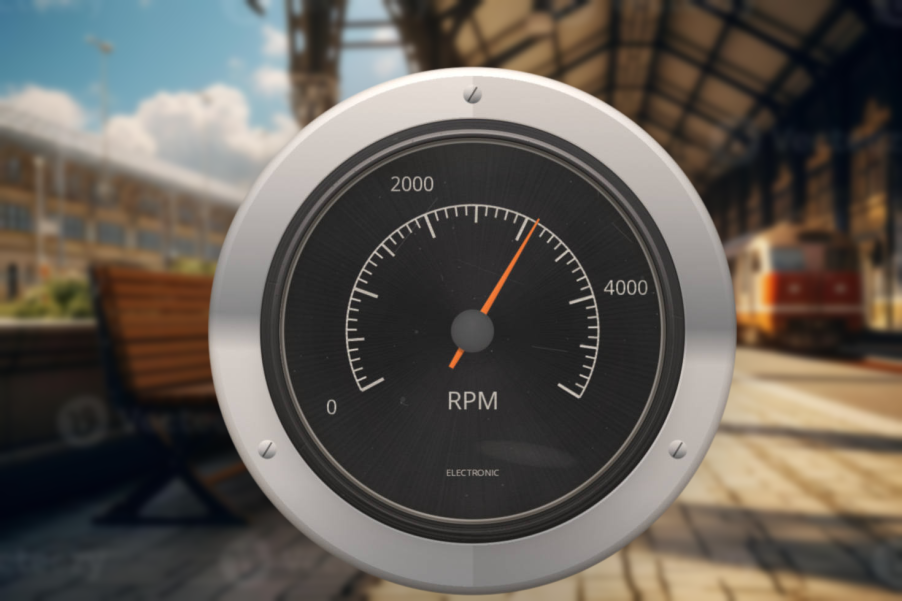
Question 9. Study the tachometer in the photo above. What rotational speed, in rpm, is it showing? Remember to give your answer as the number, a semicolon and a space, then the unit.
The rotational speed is 3100; rpm
